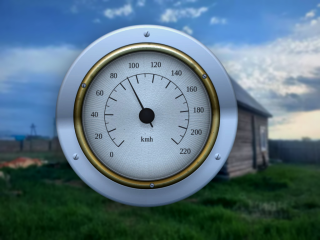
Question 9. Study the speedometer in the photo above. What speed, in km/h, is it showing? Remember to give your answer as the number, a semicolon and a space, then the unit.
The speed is 90; km/h
